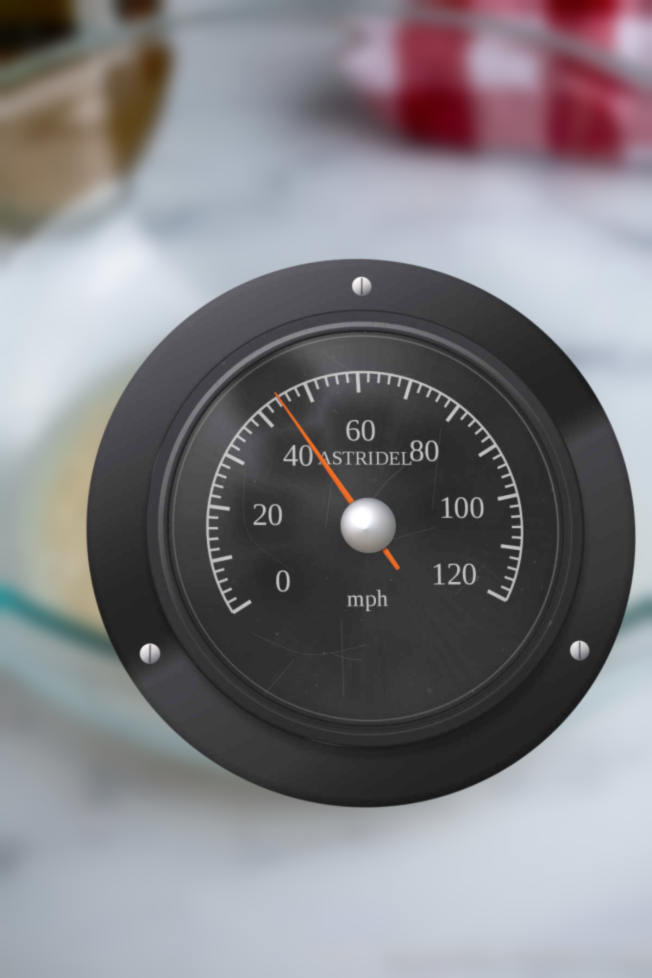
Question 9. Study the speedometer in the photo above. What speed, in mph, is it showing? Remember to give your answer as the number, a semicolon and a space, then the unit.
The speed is 44; mph
